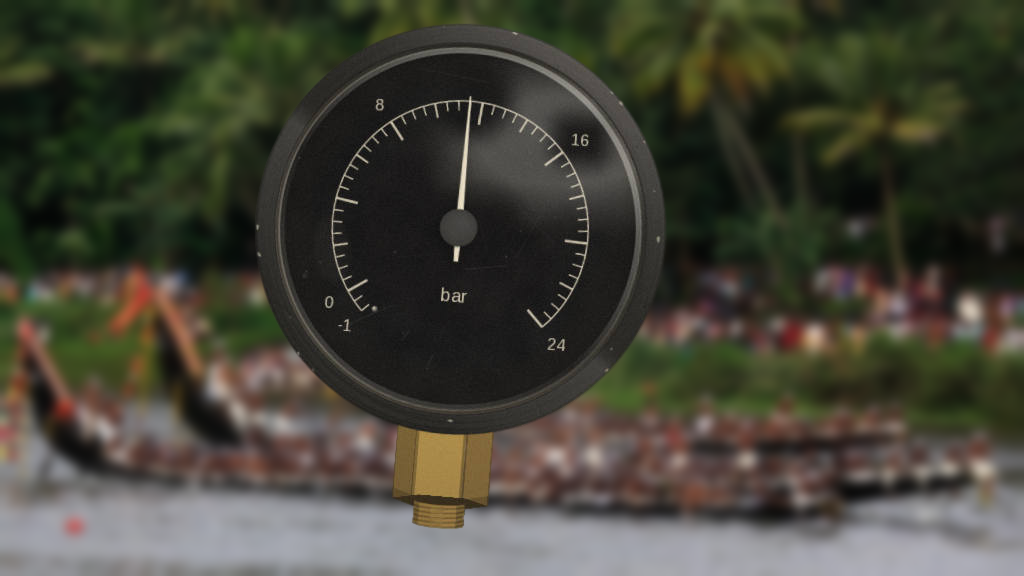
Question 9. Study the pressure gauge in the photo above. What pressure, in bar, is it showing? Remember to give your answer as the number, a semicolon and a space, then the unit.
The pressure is 11.5; bar
